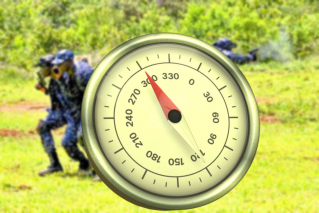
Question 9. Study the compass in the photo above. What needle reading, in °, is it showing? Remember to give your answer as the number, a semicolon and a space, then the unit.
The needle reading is 300; °
